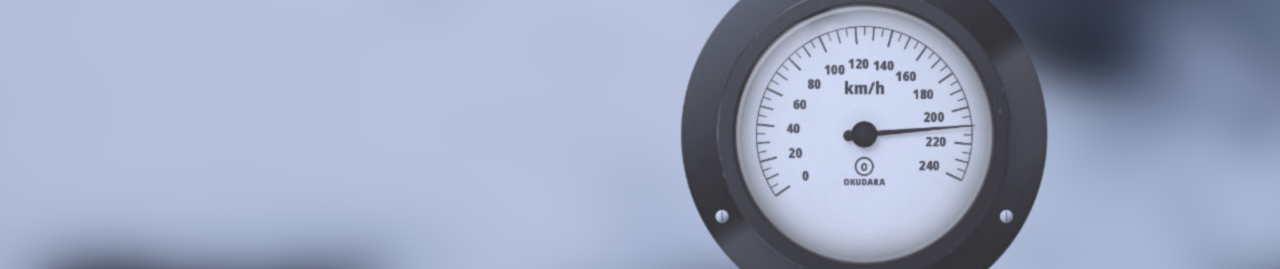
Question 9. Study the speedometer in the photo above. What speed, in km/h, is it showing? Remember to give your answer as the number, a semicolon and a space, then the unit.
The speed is 210; km/h
